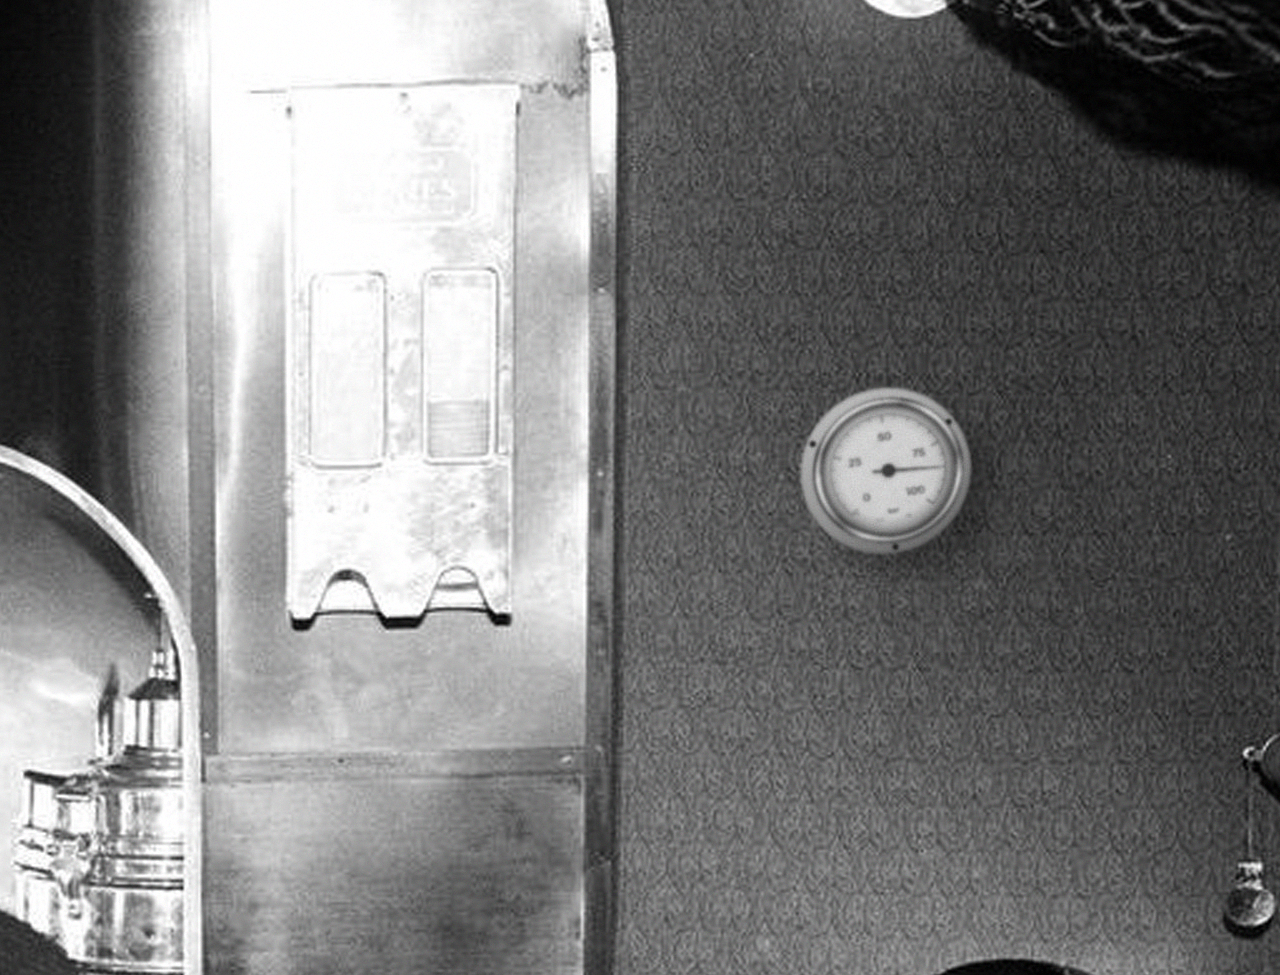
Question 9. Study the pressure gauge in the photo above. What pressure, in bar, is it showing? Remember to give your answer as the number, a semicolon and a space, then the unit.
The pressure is 85; bar
